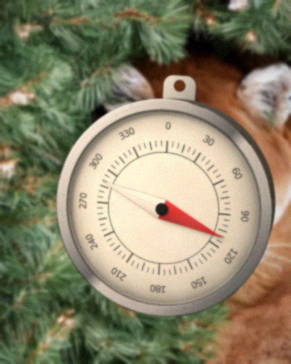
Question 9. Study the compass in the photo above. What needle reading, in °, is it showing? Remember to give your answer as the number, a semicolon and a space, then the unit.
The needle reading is 110; °
